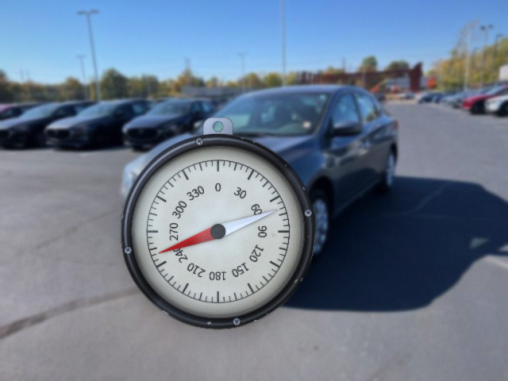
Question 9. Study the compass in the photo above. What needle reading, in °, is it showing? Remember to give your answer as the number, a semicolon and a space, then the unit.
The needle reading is 250; °
